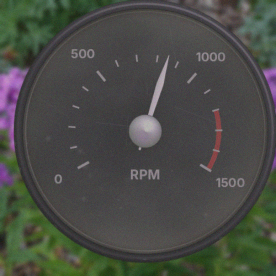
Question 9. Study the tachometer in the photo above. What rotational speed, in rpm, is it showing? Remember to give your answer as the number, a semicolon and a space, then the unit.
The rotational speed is 850; rpm
